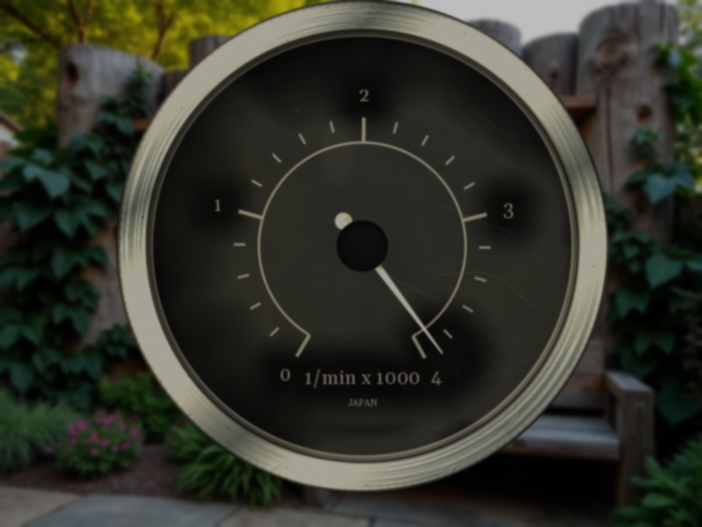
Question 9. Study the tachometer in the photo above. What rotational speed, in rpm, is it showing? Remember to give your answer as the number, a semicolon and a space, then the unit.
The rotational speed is 3900; rpm
